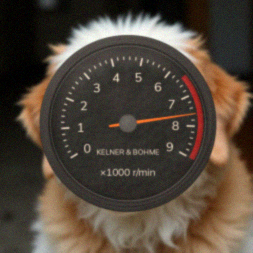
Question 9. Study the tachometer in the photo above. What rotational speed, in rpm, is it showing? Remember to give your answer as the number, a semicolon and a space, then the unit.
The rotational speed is 7600; rpm
